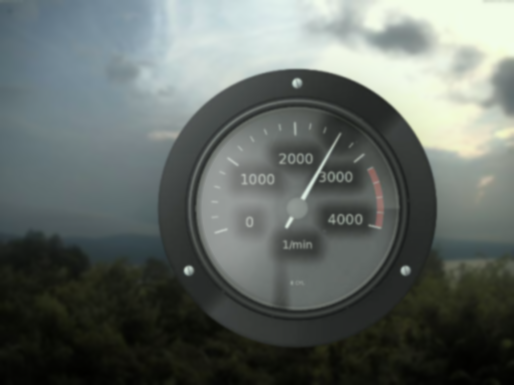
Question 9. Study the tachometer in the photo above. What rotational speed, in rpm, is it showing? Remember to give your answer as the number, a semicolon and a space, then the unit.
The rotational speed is 2600; rpm
